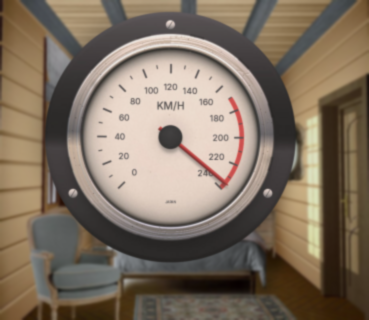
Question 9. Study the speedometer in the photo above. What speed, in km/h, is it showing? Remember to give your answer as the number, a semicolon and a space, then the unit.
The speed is 235; km/h
